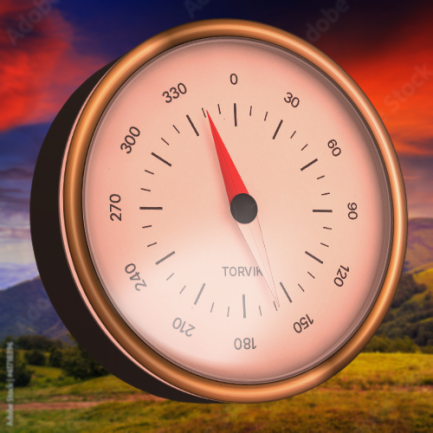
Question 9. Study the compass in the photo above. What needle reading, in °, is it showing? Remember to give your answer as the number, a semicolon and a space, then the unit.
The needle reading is 340; °
